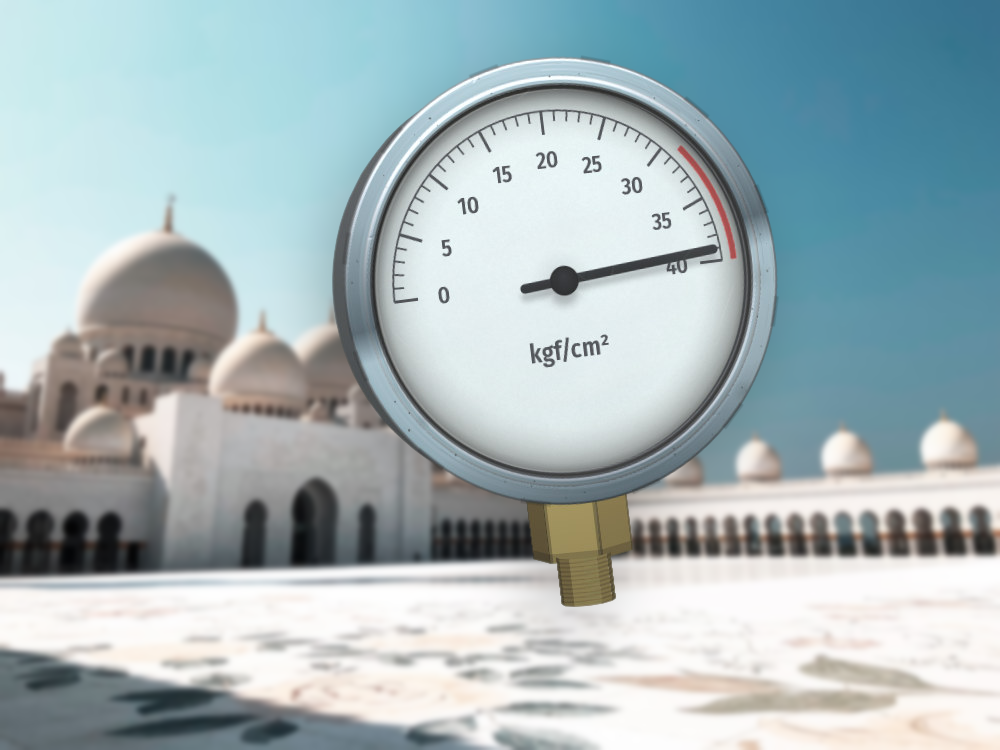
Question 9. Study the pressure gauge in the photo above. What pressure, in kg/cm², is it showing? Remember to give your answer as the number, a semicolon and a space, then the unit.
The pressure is 39; kg/cm²
